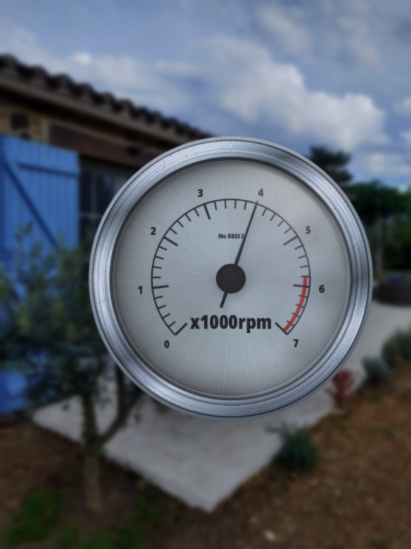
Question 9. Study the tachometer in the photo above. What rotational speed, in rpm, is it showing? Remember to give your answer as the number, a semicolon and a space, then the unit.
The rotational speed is 4000; rpm
